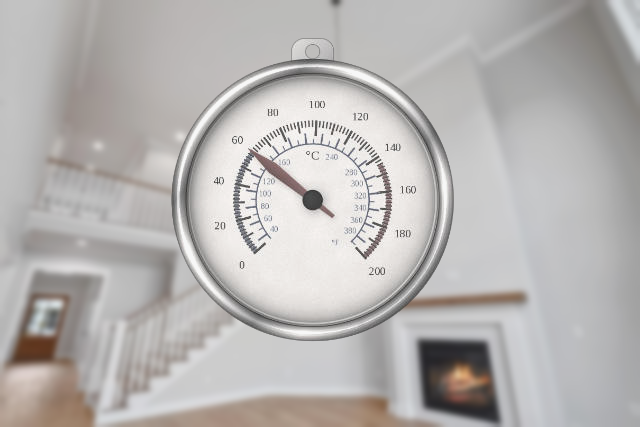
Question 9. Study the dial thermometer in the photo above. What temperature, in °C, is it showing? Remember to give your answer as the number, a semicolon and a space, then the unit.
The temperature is 60; °C
